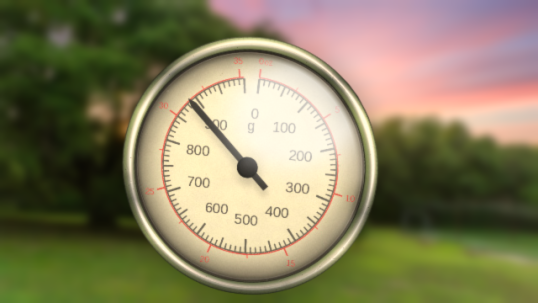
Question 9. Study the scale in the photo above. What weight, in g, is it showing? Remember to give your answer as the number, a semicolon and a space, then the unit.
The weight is 890; g
